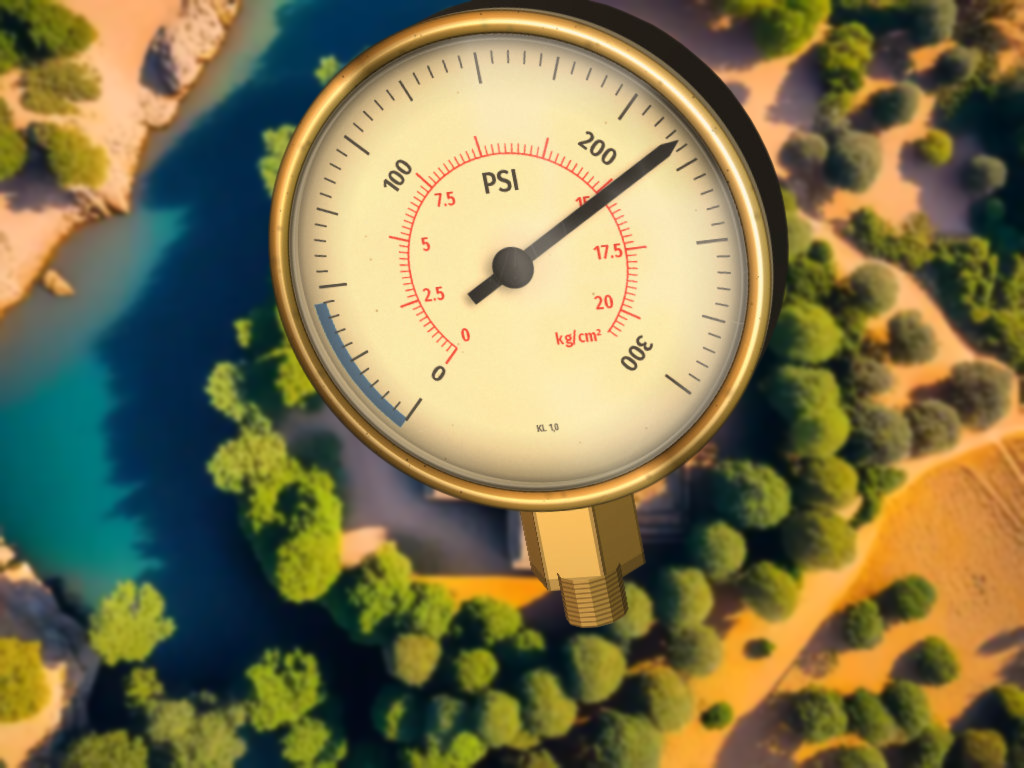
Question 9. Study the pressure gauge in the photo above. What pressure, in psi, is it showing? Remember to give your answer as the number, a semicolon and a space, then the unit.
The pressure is 217.5; psi
